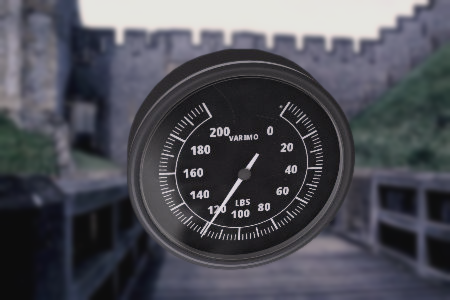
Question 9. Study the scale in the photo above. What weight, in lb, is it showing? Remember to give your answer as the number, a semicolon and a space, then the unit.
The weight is 120; lb
